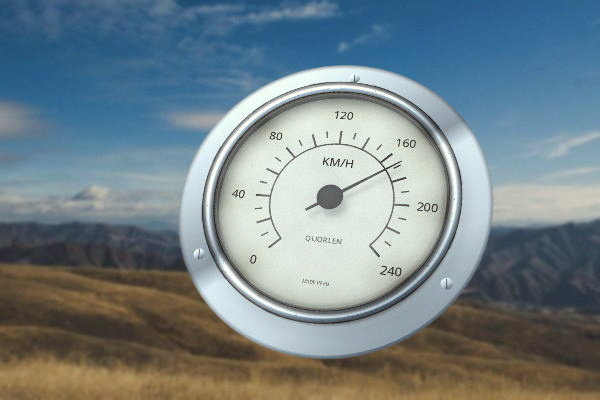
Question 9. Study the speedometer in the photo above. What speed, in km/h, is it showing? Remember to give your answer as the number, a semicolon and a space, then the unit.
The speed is 170; km/h
